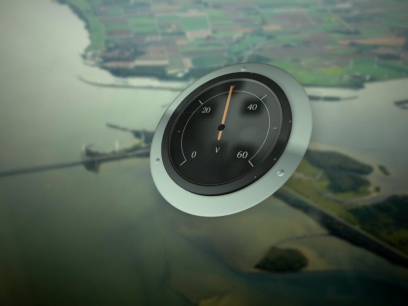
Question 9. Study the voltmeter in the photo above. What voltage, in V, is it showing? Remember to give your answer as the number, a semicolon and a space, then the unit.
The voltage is 30; V
